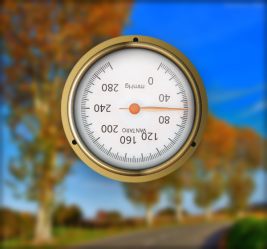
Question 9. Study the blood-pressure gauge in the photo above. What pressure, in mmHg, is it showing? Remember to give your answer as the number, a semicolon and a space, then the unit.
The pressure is 60; mmHg
